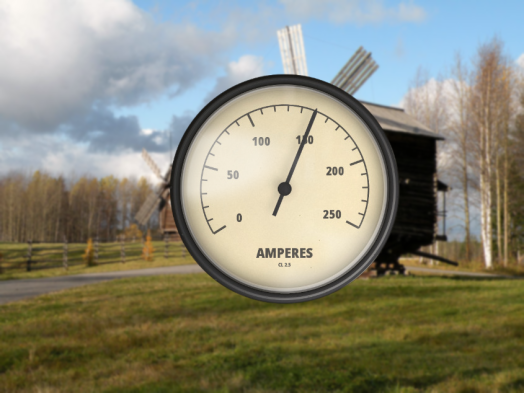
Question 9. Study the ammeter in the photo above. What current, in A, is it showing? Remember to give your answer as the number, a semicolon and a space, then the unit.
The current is 150; A
